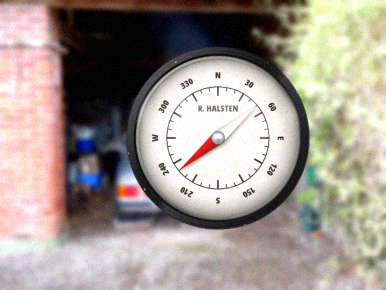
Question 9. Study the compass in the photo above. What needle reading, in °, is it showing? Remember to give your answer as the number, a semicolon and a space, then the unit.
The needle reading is 230; °
